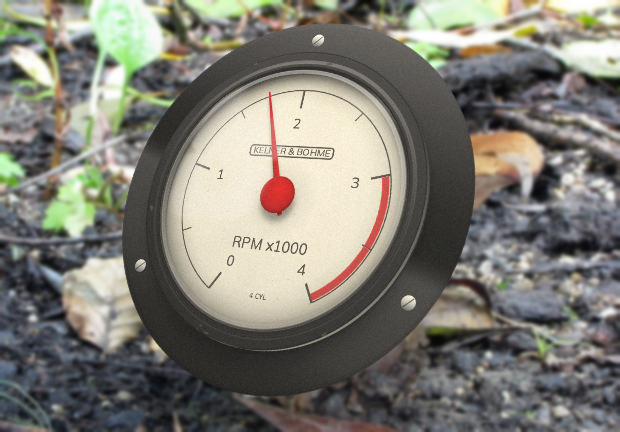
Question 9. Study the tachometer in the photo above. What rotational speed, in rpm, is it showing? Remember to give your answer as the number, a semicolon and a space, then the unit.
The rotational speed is 1750; rpm
